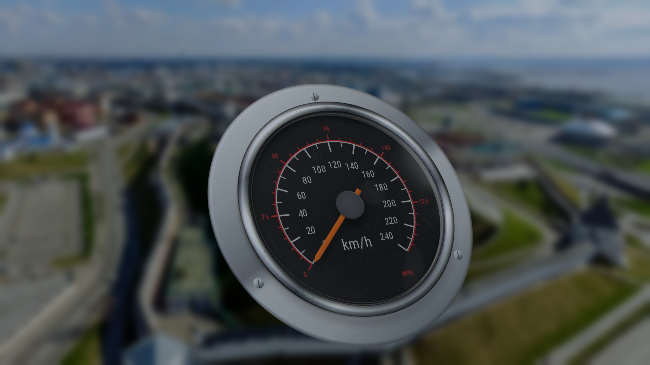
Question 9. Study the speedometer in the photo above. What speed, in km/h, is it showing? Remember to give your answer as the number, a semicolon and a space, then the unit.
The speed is 0; km/h
